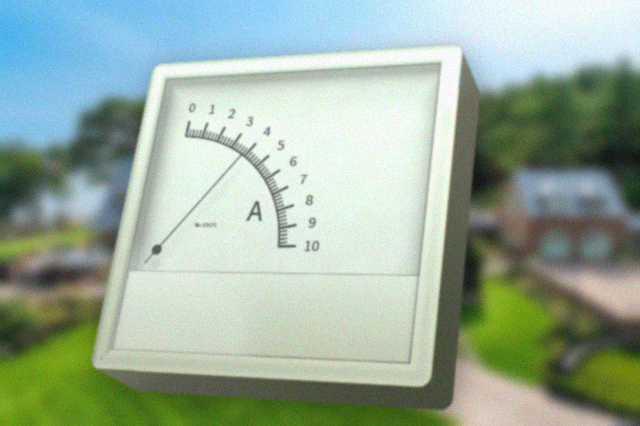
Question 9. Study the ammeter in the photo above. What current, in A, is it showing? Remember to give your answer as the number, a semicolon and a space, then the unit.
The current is 4; A
